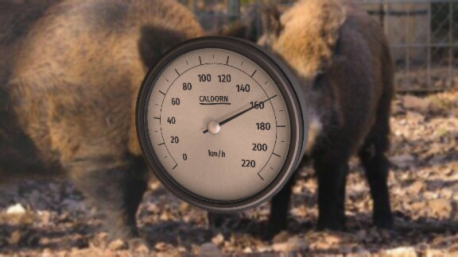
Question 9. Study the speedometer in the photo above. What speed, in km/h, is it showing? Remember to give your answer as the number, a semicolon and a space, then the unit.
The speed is 160; km/h
